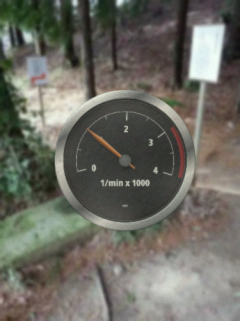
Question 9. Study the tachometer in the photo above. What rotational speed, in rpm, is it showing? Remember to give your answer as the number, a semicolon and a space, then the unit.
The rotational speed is 1000; rpm
